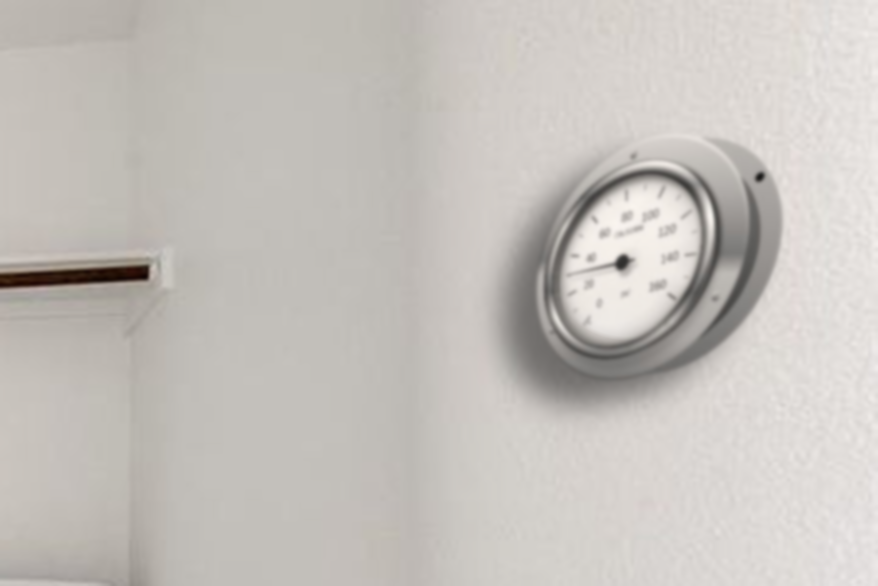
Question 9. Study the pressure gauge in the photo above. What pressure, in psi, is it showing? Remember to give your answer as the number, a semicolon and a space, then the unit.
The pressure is 30; psi
